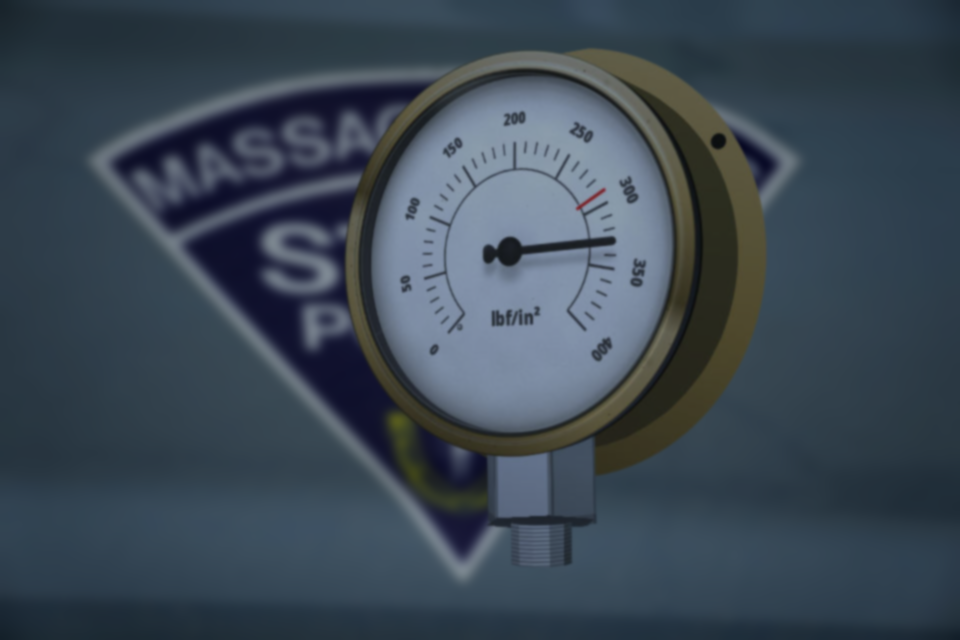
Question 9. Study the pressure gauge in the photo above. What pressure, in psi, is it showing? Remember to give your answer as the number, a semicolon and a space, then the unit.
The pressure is 330; psi
